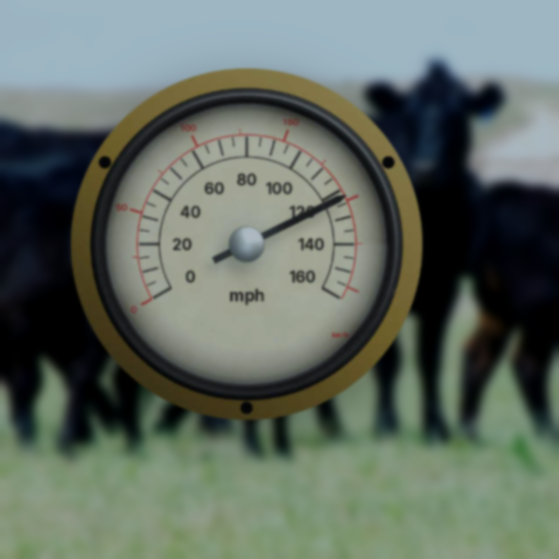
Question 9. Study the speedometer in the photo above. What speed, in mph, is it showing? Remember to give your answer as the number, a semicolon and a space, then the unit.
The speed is 122.5; mph
